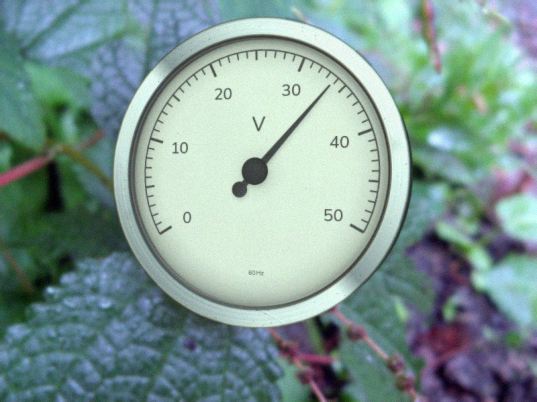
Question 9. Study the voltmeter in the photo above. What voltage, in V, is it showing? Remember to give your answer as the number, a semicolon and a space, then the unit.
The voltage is 34; V
